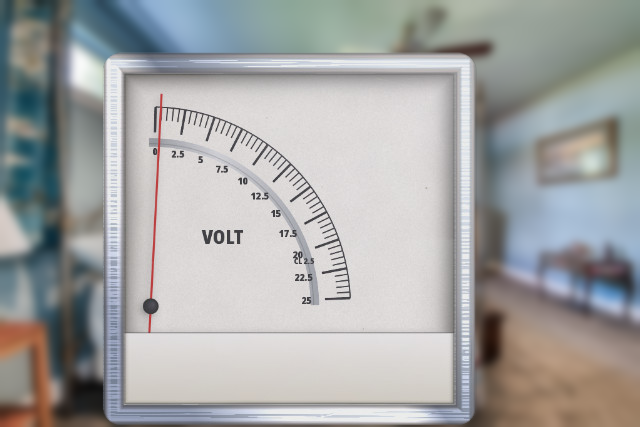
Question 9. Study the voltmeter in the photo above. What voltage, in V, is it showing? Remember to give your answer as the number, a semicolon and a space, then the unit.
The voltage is 0.5; V
